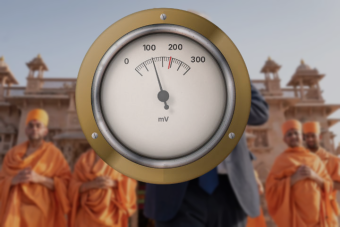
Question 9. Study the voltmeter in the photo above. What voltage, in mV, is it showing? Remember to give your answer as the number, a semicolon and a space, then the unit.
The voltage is 100; mV
